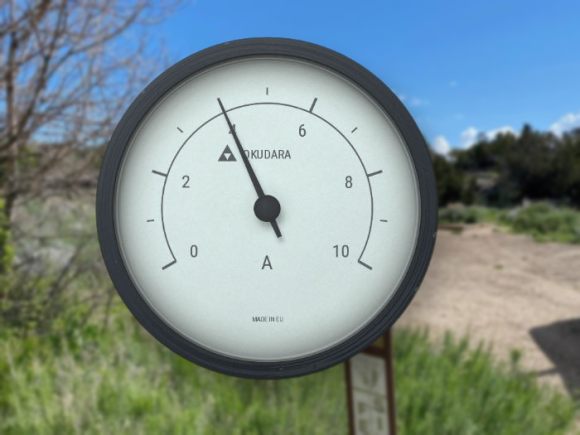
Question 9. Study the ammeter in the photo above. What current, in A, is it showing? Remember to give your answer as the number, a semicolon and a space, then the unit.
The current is 4; A
